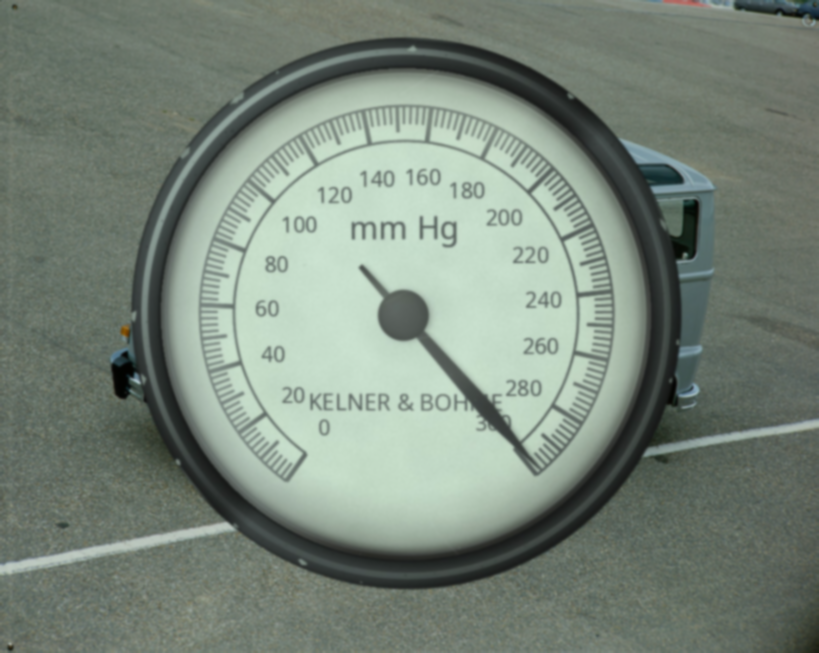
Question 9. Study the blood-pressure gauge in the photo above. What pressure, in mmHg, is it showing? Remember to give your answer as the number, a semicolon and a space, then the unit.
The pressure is 298; mmHg
